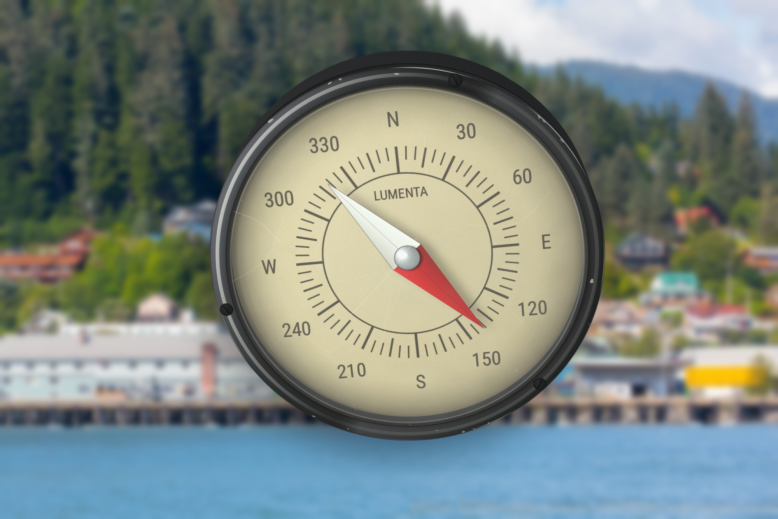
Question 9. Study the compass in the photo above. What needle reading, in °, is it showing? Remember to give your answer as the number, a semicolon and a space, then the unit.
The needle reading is 140; °
